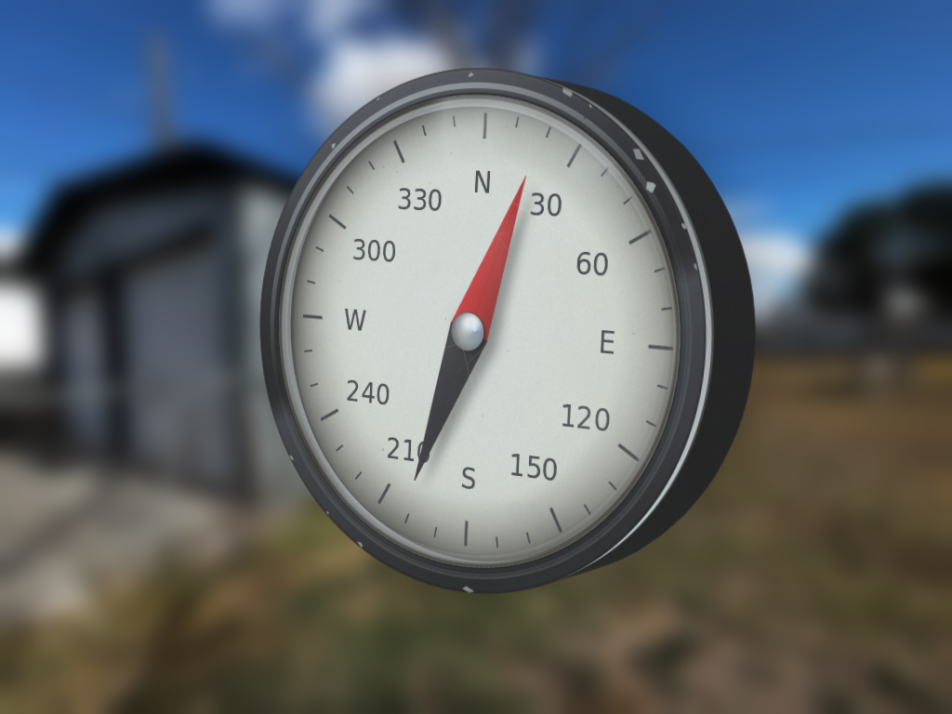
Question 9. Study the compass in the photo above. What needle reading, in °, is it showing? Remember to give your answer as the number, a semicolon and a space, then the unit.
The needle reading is 20; °
